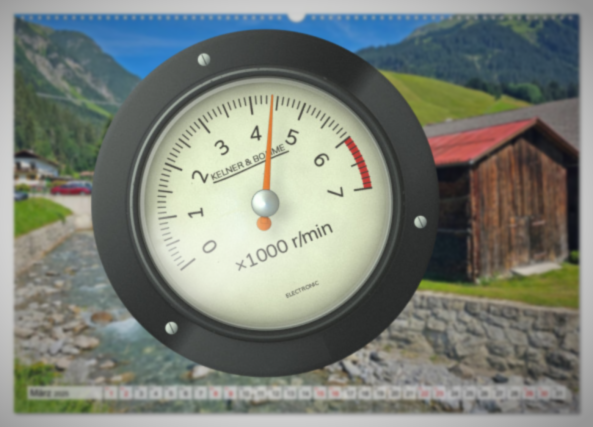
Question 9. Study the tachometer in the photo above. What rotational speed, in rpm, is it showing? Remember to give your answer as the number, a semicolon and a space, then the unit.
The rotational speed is 4400; rpm
